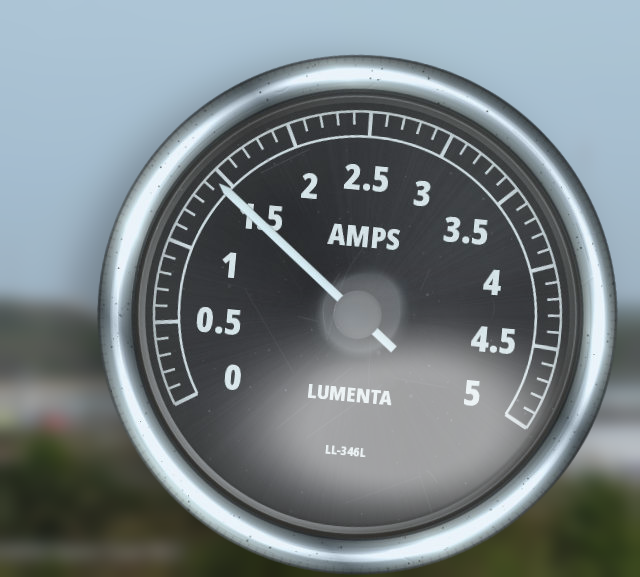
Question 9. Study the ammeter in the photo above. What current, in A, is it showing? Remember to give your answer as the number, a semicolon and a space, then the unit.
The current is 1.45; A
